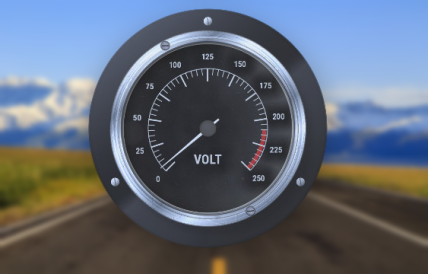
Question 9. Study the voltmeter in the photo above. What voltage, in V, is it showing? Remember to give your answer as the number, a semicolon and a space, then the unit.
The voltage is 5; V
